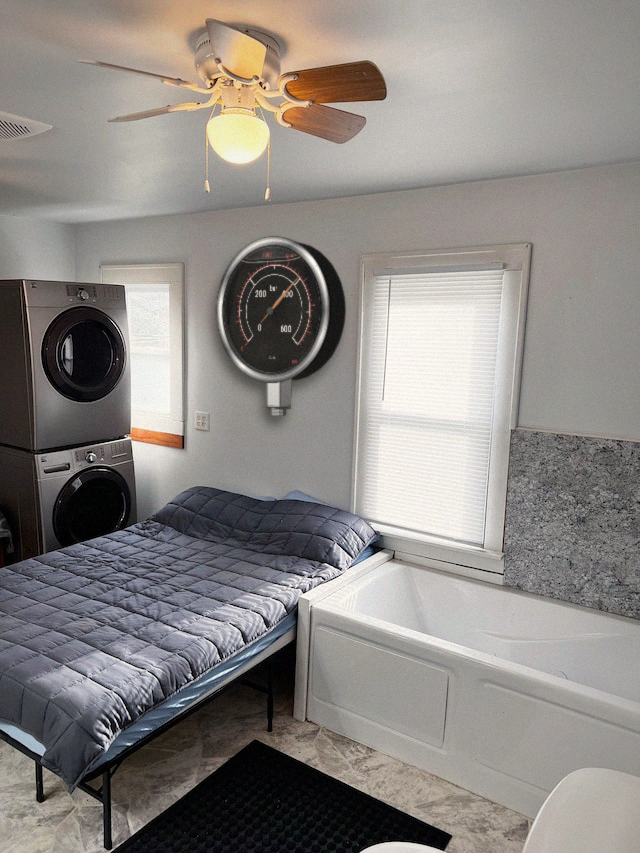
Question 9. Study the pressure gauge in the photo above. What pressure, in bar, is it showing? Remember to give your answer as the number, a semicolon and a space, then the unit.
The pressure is 400; bar
